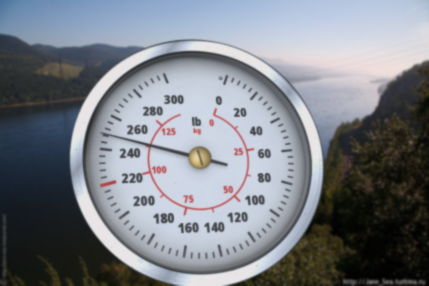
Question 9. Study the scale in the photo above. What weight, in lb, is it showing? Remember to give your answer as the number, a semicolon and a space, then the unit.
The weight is 248; lb
